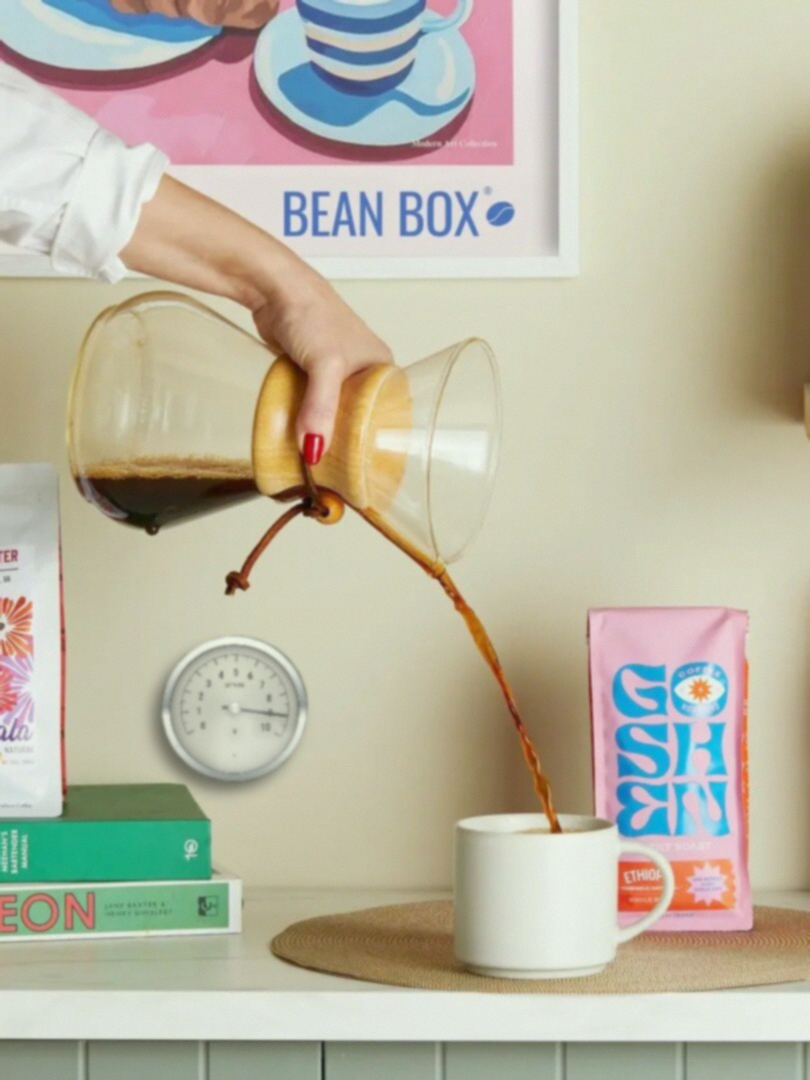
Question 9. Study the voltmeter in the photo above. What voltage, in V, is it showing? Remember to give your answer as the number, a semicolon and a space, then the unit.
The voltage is 9; V
